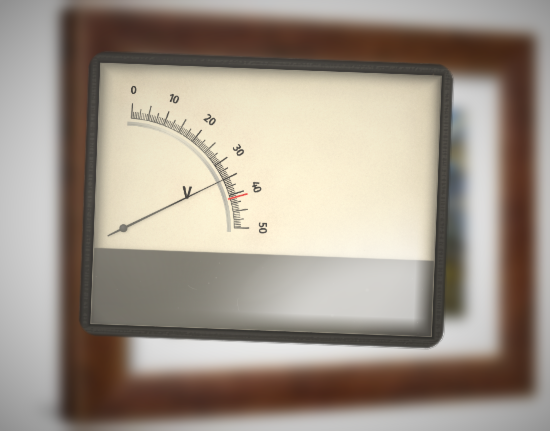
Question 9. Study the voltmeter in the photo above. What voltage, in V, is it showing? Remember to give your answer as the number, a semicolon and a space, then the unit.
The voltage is 35; V
